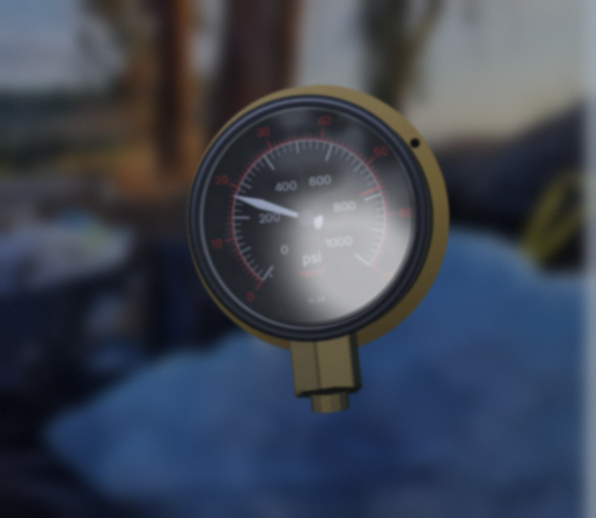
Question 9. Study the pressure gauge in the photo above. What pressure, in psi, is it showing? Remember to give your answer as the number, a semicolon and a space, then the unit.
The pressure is 260; psi
